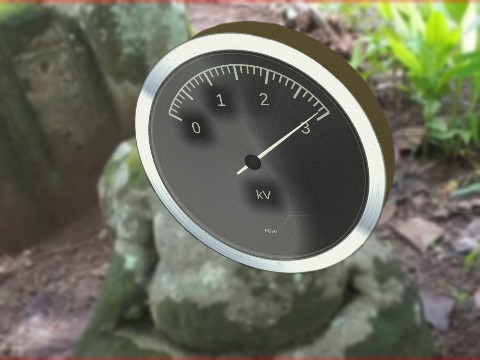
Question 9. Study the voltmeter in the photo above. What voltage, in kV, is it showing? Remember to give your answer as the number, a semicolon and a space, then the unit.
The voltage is 2.9; kV
